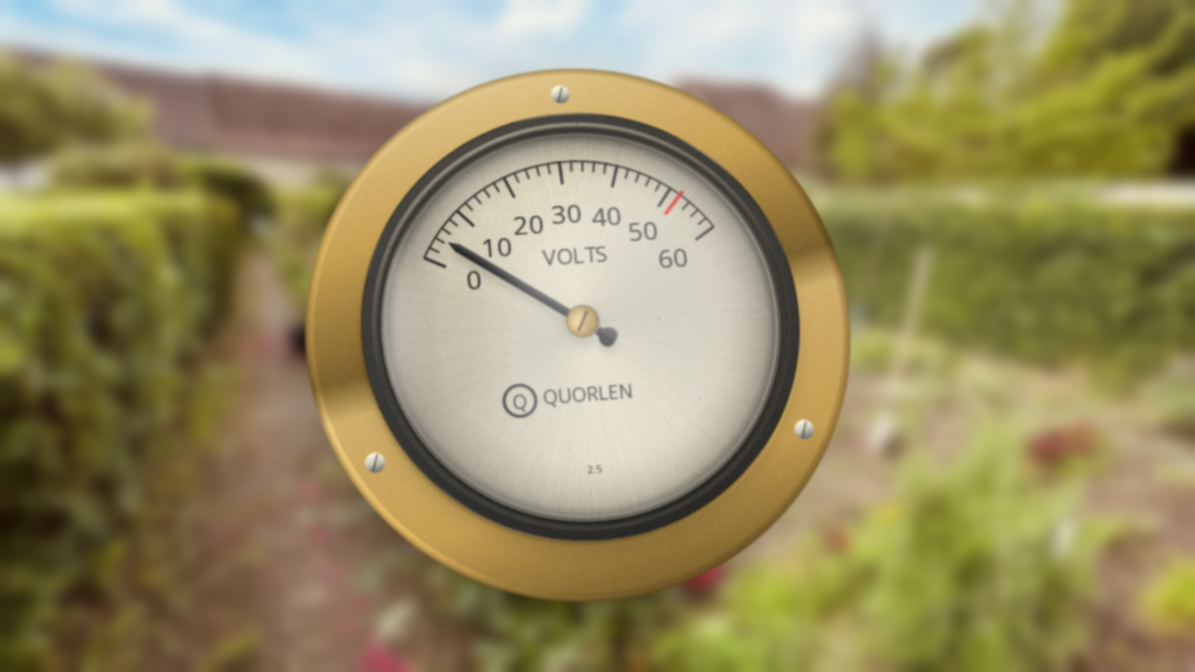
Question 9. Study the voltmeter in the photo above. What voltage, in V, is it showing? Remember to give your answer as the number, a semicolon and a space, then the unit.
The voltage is 4; V
